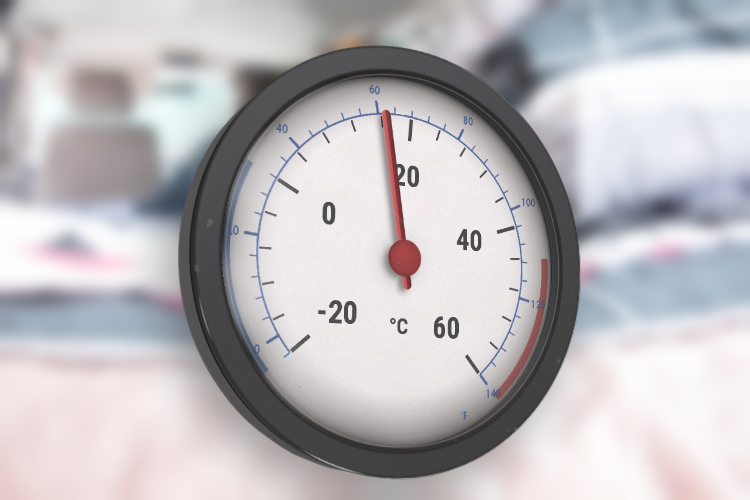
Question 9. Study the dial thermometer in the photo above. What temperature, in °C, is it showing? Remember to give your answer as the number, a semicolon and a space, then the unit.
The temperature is 16; °C
